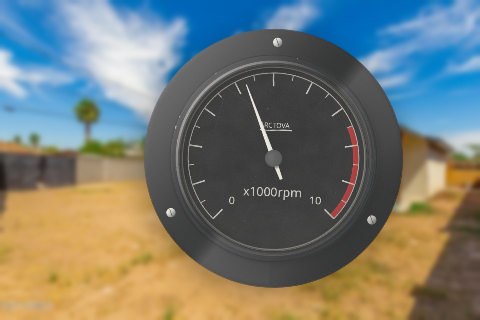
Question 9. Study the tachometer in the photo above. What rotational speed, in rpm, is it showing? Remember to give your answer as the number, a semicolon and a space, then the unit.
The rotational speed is 4250; rpm
